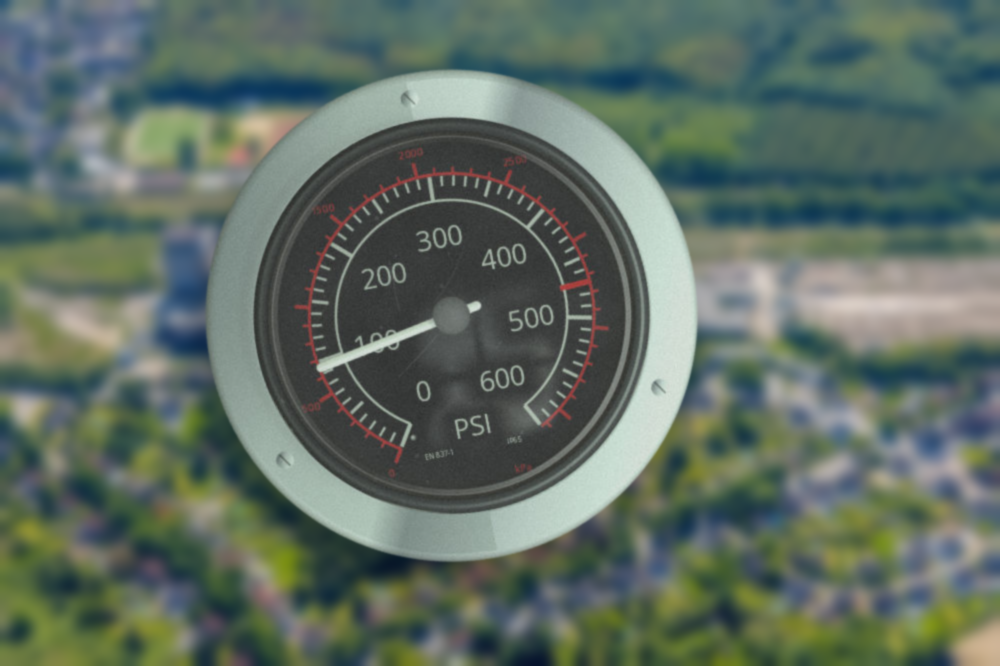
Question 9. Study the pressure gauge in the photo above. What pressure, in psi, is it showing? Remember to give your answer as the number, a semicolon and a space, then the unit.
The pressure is 95; psi
